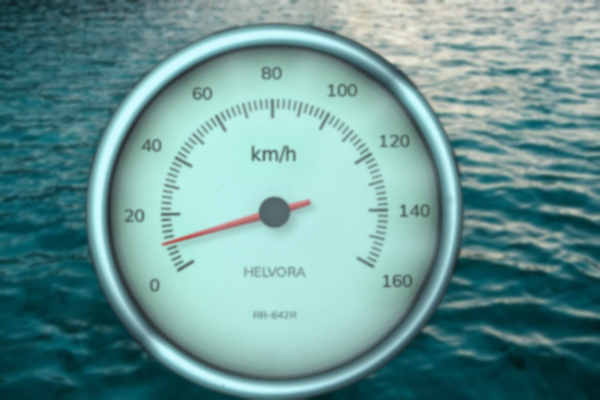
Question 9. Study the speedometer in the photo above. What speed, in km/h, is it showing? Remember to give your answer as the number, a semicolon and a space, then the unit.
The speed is 10; km/h
